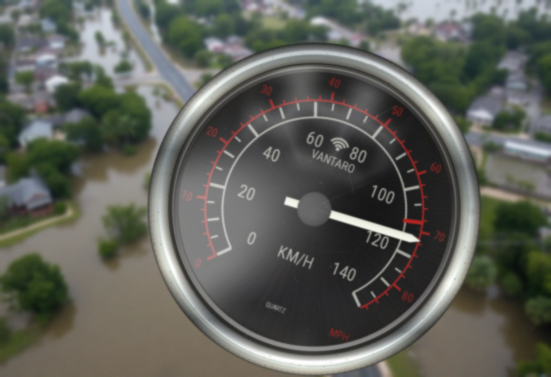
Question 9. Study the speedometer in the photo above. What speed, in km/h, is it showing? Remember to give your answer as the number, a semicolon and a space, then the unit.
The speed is 115; km/h
